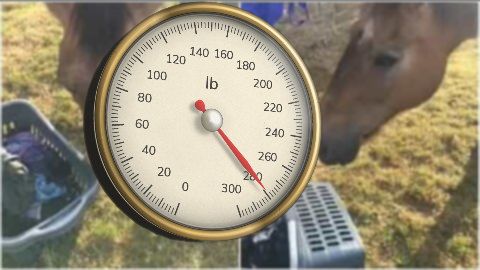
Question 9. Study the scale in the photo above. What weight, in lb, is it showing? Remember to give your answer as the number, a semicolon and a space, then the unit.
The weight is 280; lb
